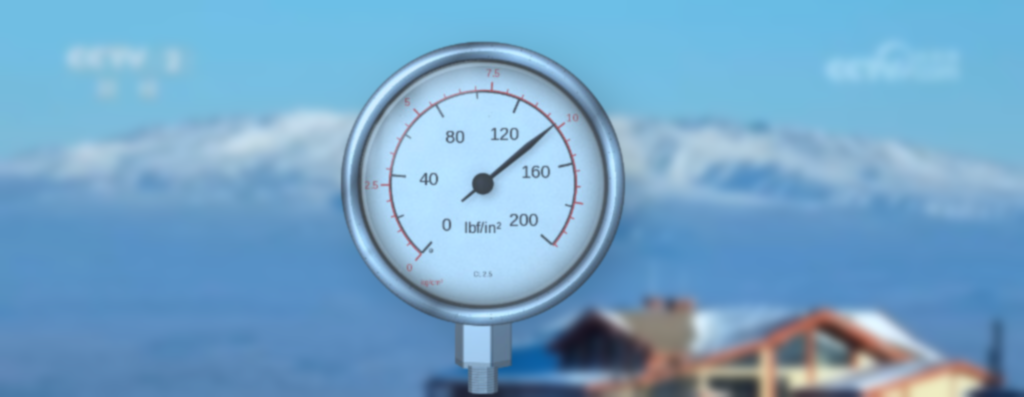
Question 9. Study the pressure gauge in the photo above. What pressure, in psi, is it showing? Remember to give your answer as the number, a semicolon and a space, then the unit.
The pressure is 140; psi
